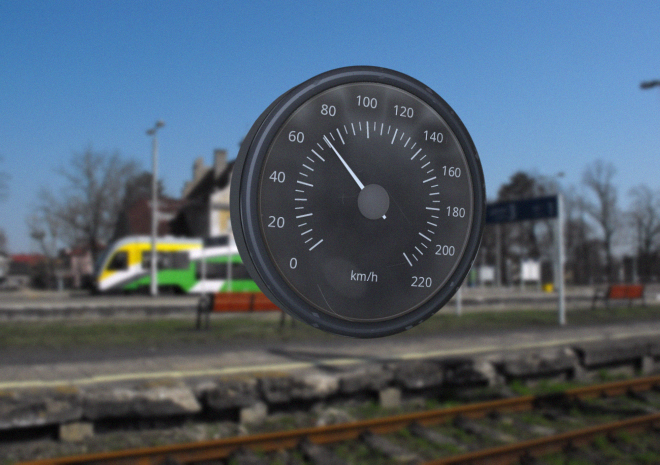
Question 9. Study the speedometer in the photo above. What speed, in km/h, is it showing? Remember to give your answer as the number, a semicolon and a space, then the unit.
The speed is 70; km/h
